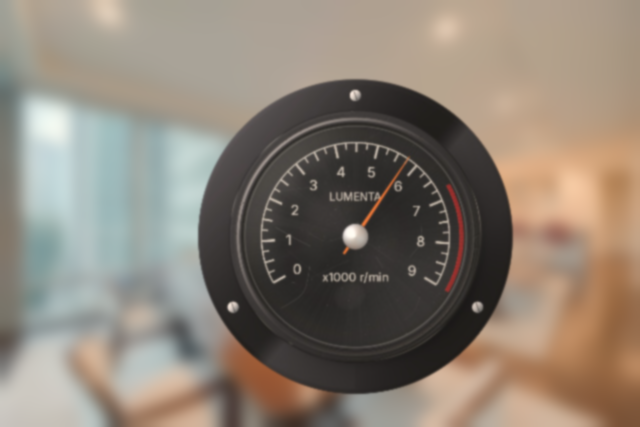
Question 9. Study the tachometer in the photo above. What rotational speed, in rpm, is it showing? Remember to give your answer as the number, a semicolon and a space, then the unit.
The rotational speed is 5750; rpm
